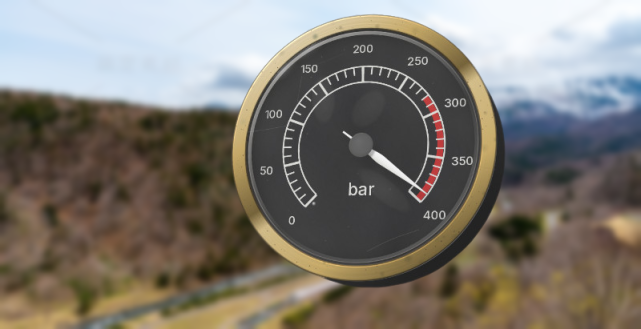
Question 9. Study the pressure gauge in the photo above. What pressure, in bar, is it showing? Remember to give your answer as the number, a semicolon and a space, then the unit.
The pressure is 390; bar
